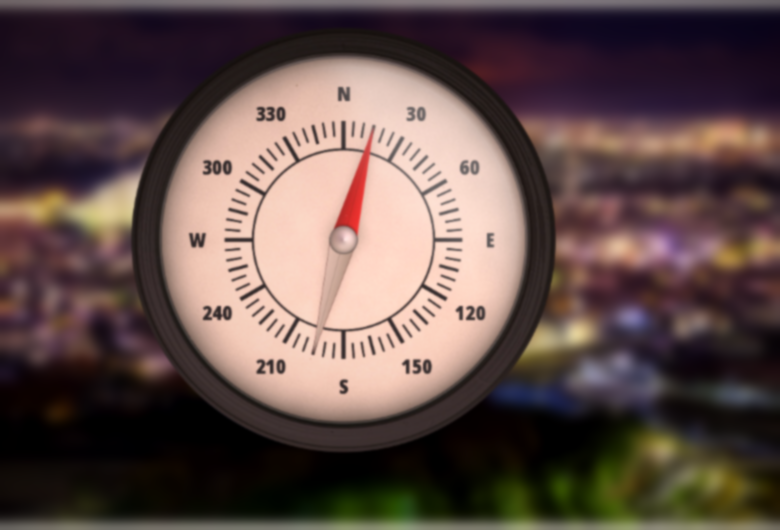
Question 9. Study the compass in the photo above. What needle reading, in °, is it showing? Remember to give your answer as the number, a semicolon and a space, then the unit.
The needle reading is 15; °
